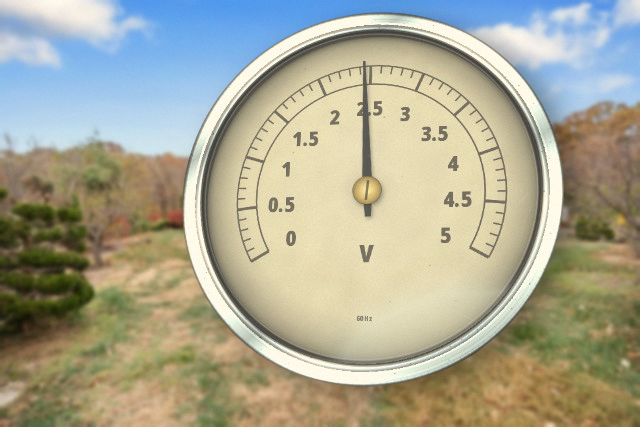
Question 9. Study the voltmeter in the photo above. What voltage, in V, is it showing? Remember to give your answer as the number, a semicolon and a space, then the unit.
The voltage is 2.45; V
